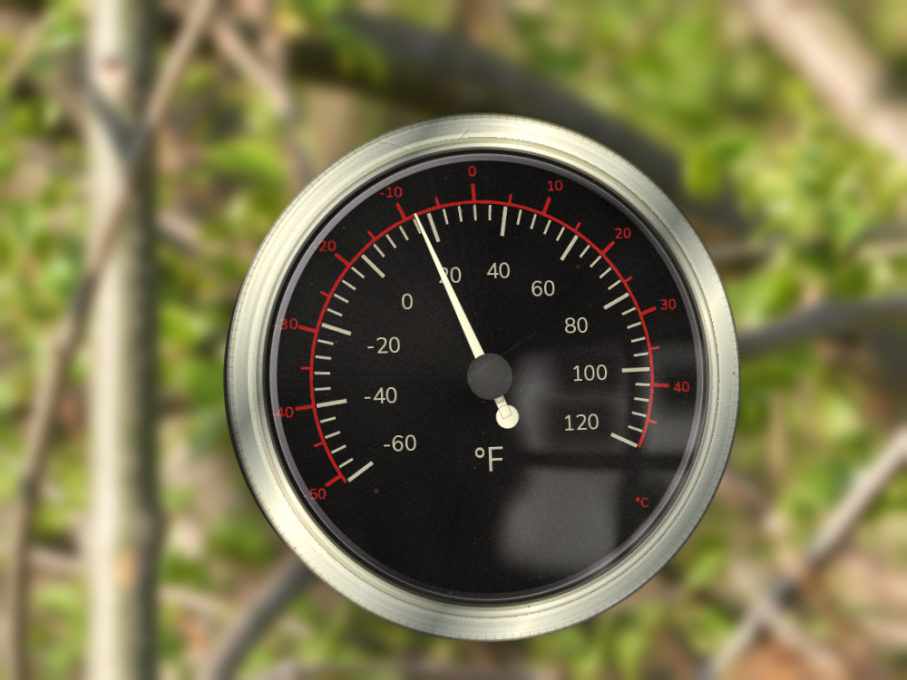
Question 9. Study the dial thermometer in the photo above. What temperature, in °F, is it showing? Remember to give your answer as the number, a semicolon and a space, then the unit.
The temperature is 16; °F
